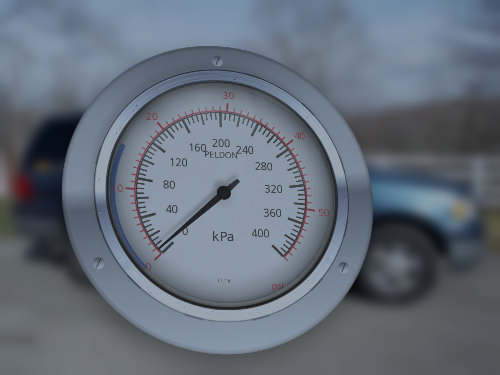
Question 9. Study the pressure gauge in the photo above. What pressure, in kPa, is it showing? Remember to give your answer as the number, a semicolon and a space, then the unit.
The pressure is 5; kPa
